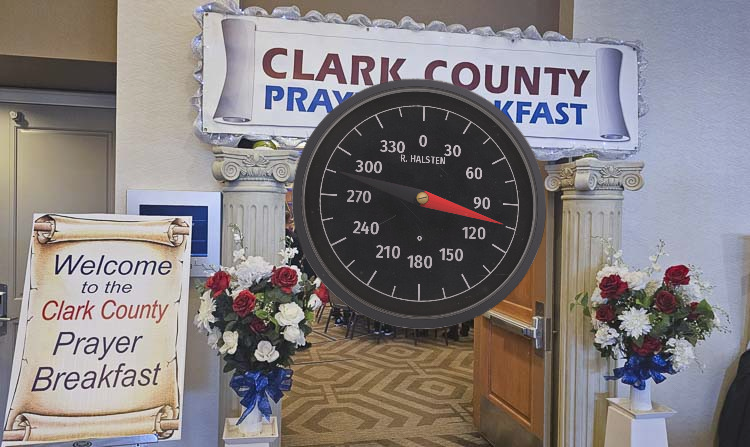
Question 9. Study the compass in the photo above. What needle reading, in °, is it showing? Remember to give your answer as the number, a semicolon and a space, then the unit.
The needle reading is 105; °
